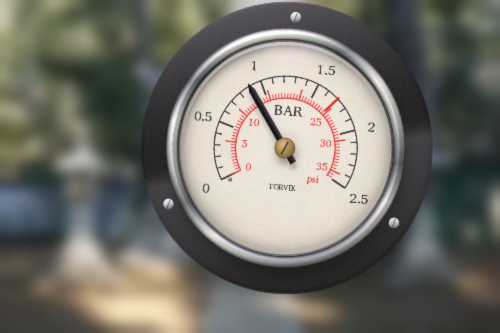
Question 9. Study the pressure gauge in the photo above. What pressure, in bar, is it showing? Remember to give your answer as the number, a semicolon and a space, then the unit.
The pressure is 0.9; bar
